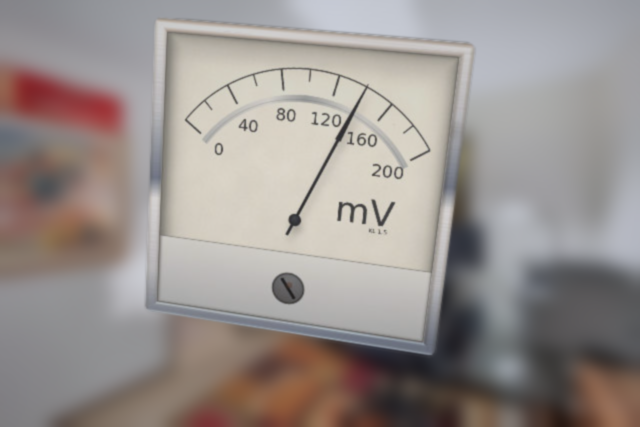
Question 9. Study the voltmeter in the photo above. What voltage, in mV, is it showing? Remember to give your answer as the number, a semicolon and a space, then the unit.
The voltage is 140; mV
